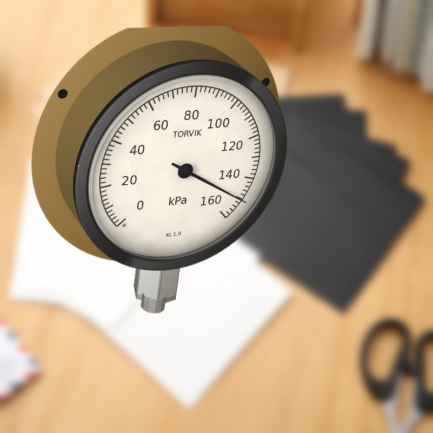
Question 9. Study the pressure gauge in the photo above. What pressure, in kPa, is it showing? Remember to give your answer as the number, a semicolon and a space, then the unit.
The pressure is 150; kPa
